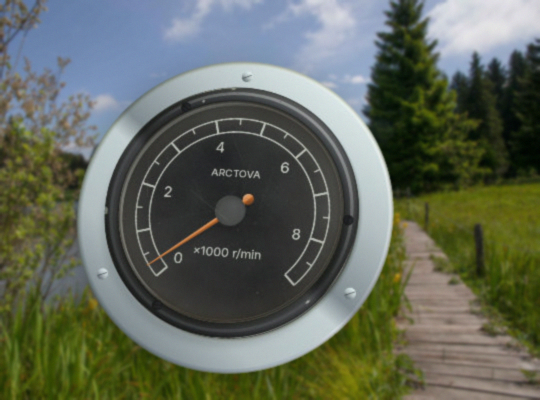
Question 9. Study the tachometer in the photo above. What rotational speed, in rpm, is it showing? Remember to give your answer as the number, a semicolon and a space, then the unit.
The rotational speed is 250; rpm
